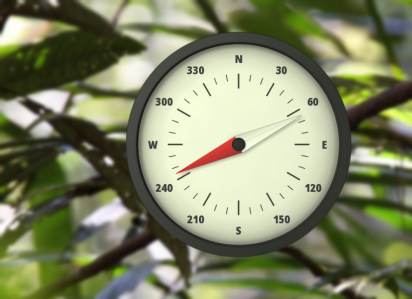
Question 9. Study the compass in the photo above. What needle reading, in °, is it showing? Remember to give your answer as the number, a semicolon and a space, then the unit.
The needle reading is 245; °
